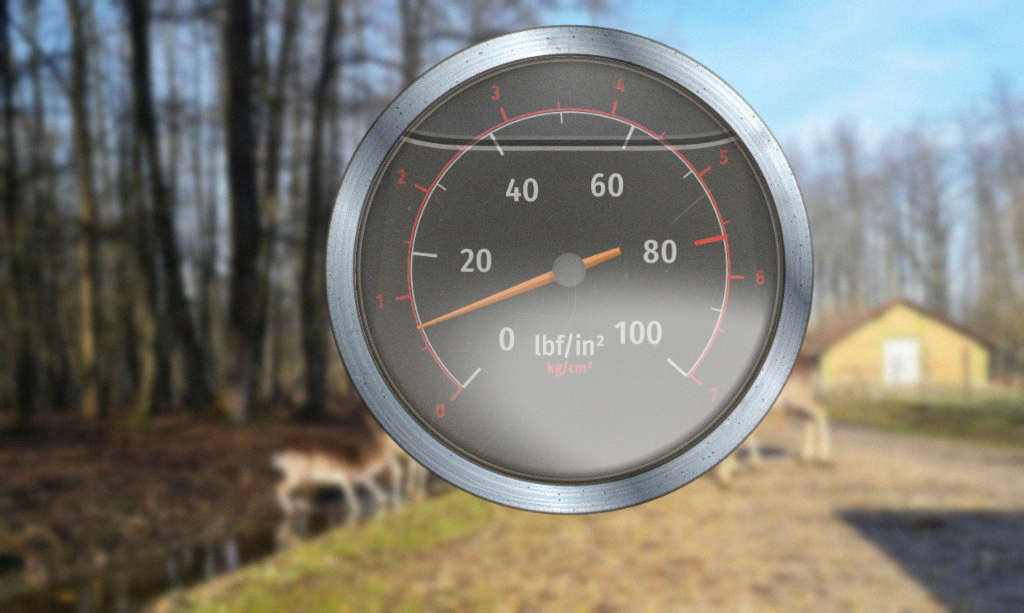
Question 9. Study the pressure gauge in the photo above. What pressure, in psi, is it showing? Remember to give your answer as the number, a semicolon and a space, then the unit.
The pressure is 10; psi
